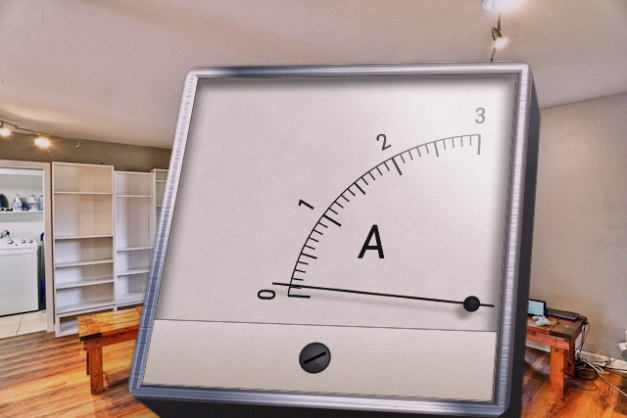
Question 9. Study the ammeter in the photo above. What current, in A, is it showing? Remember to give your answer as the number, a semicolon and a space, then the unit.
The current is 0.1; A
